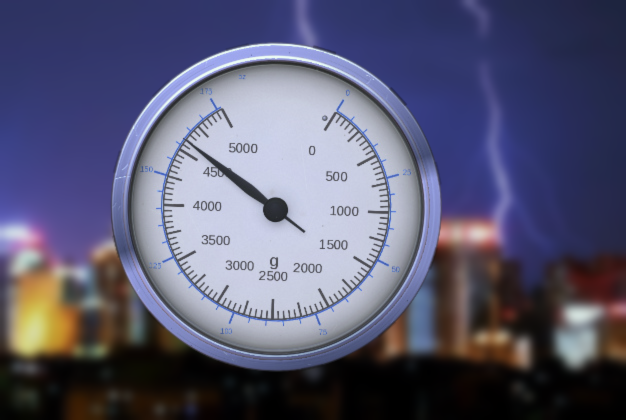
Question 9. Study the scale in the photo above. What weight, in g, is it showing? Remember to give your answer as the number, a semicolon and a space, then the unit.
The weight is 4600; g
